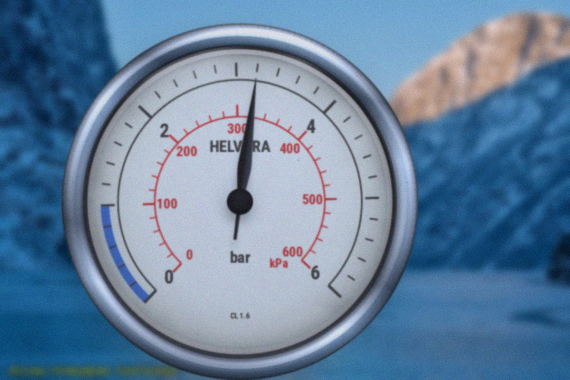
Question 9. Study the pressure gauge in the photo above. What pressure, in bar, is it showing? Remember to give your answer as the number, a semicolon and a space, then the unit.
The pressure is 3.2; bar
